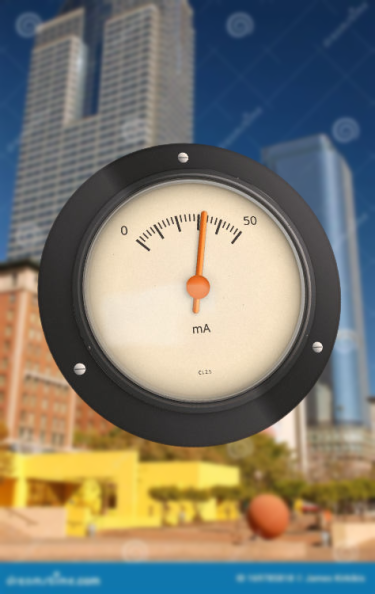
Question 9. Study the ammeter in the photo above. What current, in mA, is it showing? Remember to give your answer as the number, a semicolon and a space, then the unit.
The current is 32; mA
